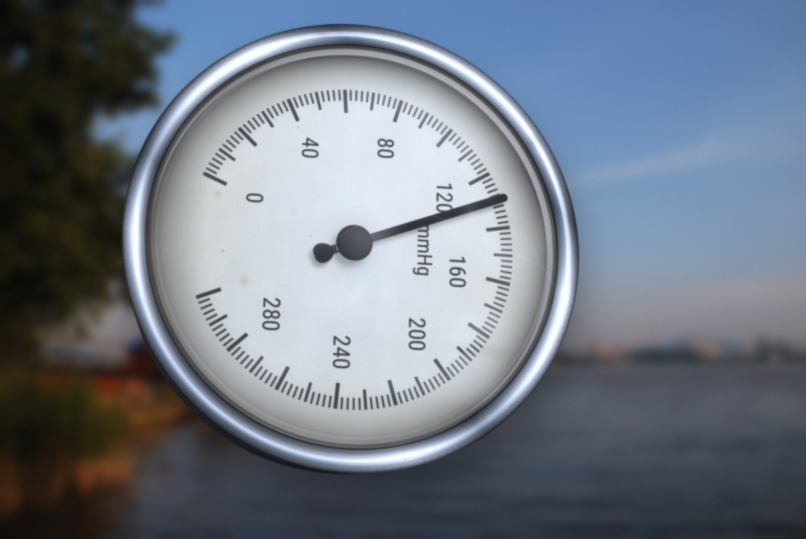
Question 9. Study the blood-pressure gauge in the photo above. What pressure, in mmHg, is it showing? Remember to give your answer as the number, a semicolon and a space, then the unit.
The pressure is 130; mmHg
